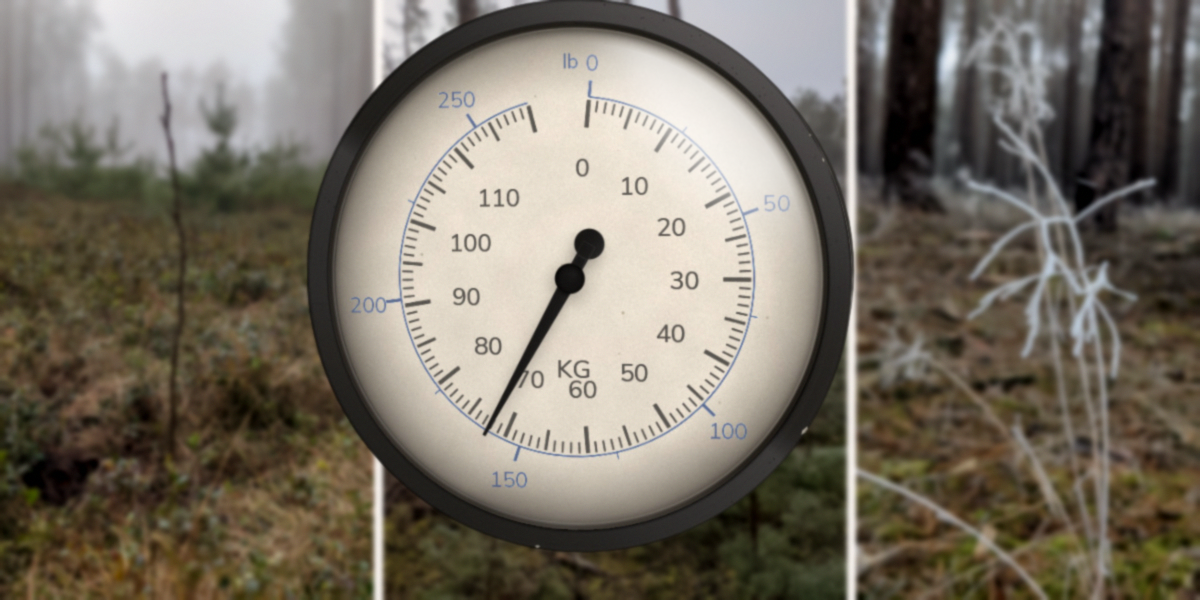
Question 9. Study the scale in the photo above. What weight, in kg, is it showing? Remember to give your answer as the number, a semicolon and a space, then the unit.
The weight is 72; kg
